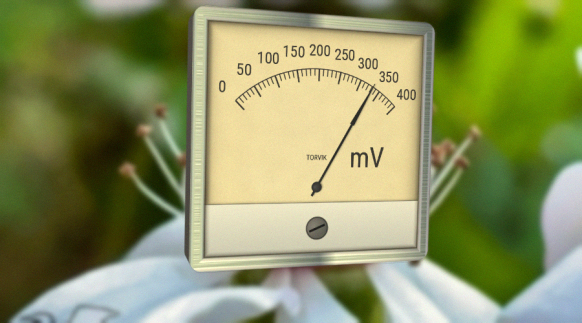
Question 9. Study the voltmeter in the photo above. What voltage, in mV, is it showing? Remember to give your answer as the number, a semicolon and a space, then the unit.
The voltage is 330; mV
